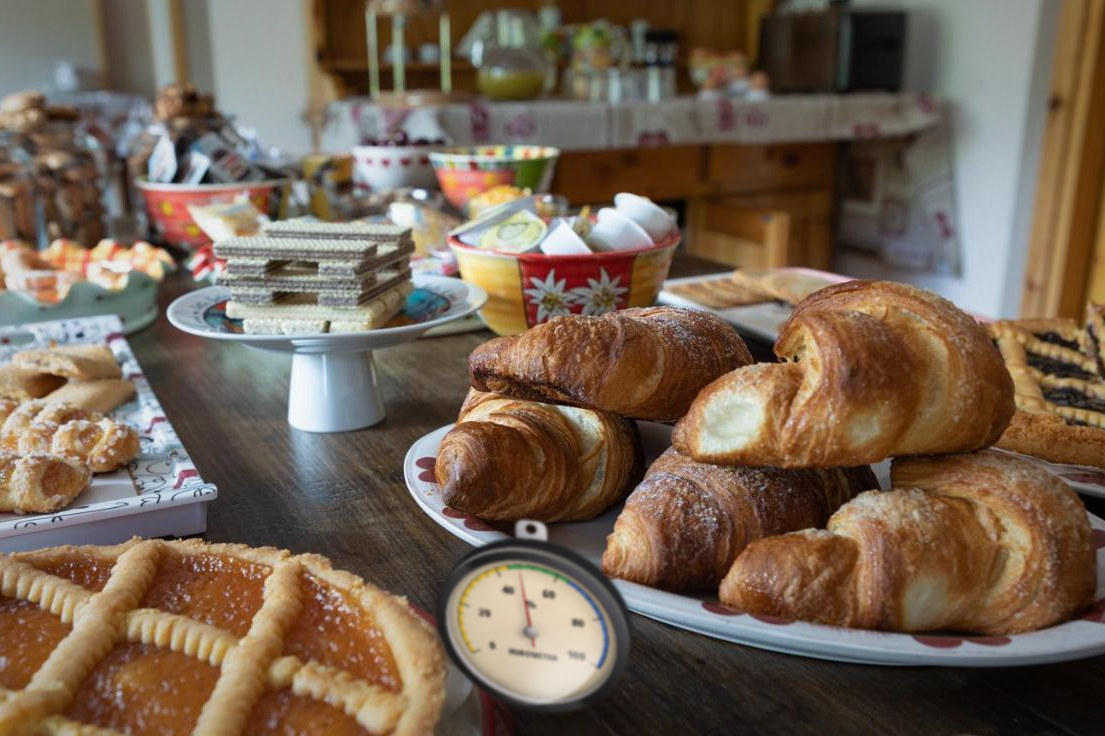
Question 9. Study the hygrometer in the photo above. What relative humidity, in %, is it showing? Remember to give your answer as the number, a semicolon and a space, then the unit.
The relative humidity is 48; %
